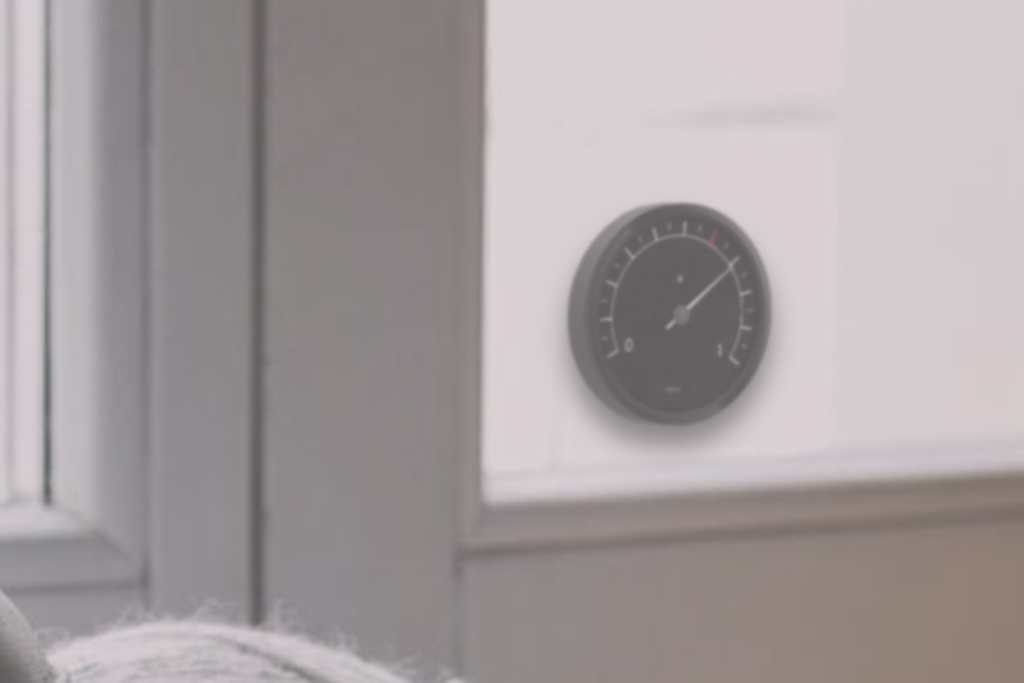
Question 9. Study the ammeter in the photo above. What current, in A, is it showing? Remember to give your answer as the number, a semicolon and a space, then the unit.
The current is 0.7; A
